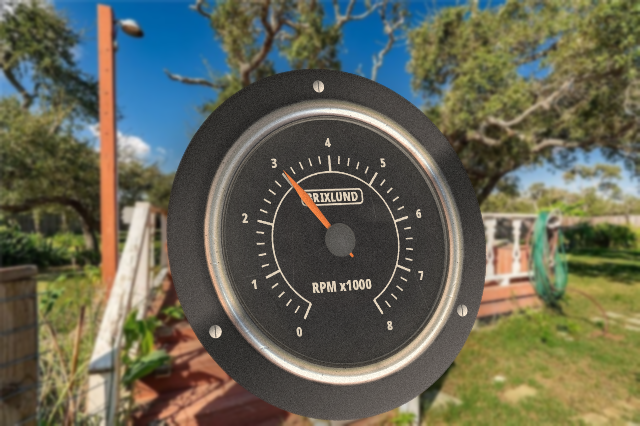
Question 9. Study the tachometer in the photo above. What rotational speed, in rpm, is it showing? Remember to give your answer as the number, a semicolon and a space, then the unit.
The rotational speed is 3000; rpm
